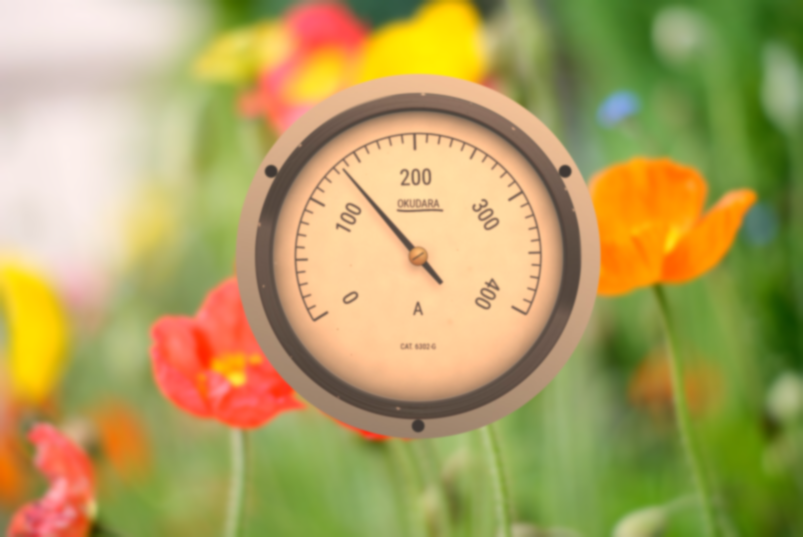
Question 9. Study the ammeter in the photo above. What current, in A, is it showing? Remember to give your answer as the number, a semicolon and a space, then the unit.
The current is 135; A
